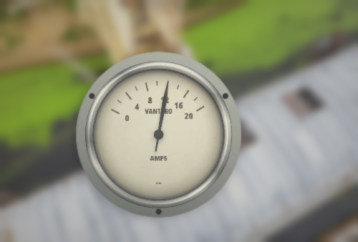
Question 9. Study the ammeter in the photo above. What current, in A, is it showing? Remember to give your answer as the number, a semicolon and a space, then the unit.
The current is 12; A
